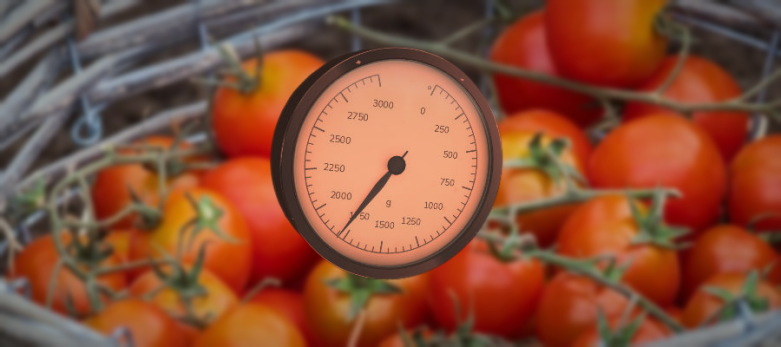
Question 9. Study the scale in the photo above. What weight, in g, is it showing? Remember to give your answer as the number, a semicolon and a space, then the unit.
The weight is 1800; g
